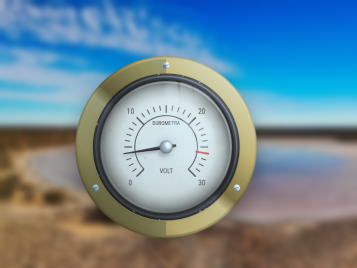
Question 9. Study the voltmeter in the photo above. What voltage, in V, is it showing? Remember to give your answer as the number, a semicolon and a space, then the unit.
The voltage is 4; V
